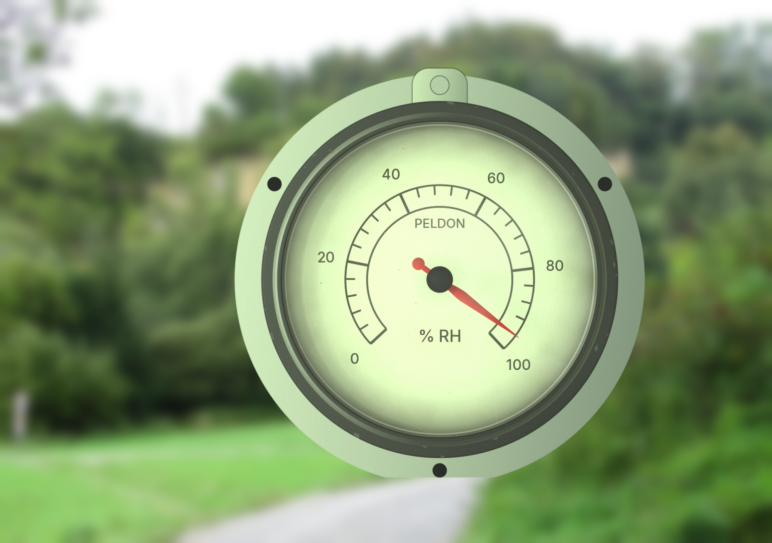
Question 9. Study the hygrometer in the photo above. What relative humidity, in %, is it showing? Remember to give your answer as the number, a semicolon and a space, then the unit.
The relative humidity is 96; %
